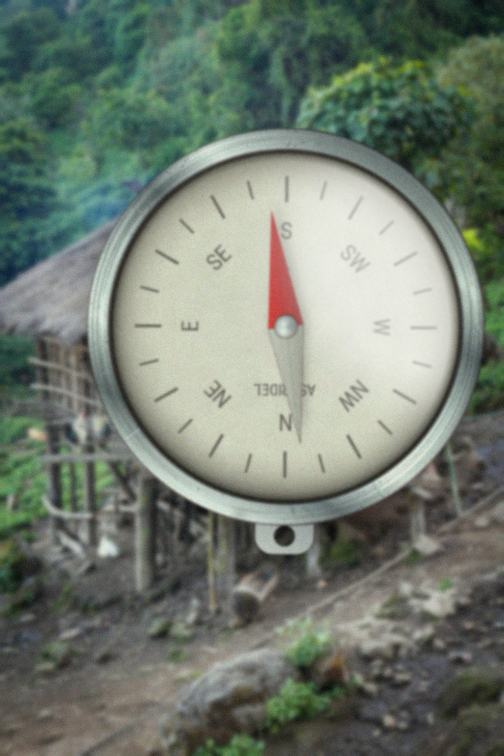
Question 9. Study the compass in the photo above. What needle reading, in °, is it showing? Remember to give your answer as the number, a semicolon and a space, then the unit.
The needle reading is 172.5; °
